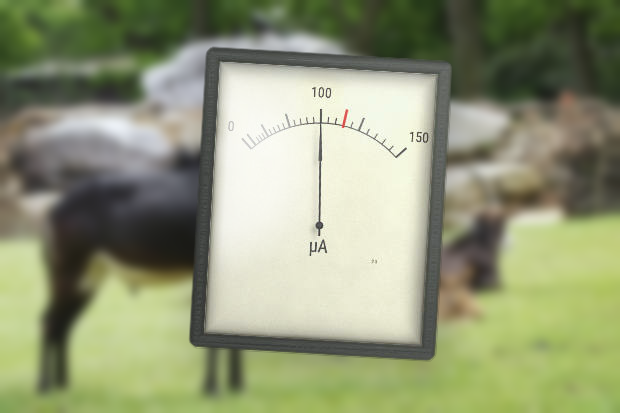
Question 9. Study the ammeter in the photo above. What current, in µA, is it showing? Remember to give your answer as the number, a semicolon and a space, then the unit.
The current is 100; µA
